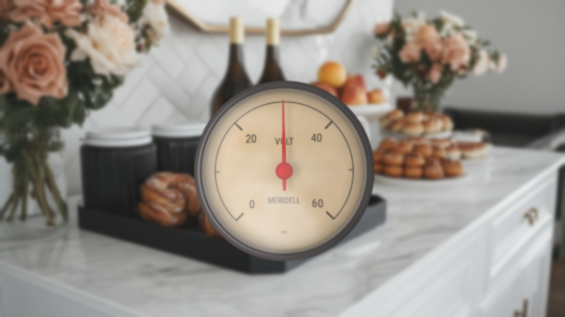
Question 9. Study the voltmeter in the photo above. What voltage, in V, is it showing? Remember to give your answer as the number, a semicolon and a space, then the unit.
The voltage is 30; V
